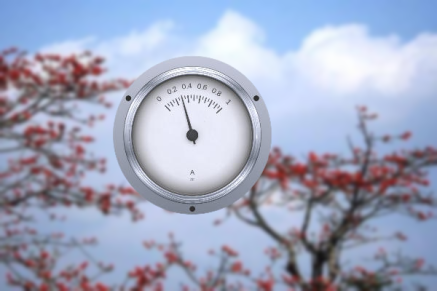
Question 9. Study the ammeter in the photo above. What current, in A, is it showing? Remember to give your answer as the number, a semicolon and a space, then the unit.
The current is 0.3; A
